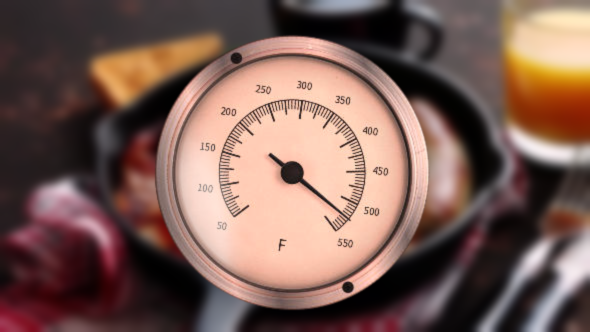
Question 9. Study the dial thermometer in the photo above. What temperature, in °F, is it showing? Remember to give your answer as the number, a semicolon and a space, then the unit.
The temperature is 525; °F
